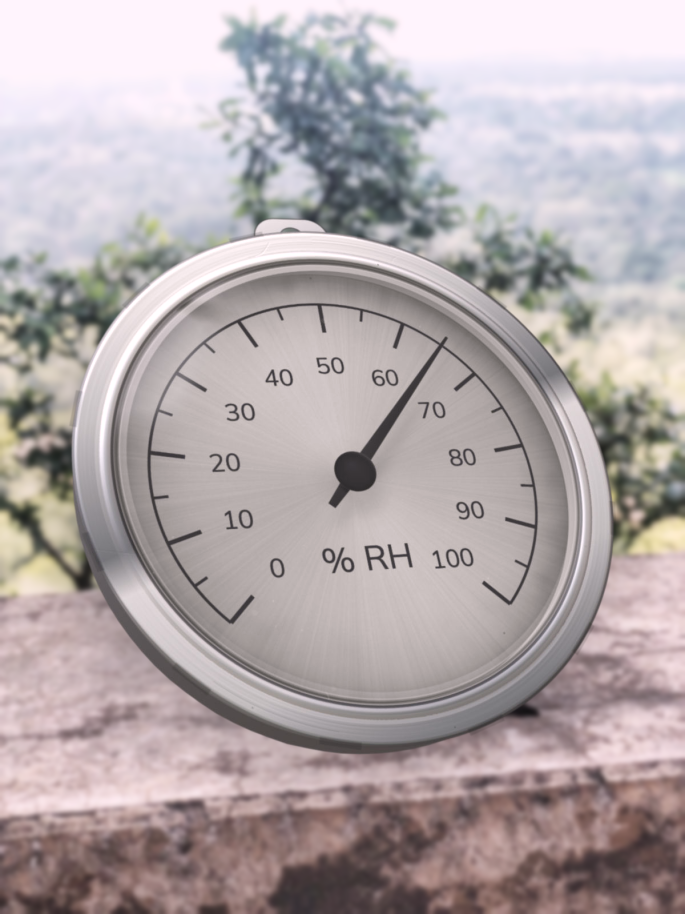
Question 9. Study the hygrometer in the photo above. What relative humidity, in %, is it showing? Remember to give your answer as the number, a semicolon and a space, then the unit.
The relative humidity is 65; %
